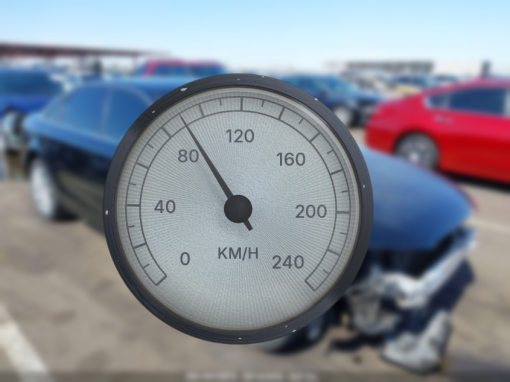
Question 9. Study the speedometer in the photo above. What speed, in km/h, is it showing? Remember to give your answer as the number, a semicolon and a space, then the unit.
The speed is 90; km/h
